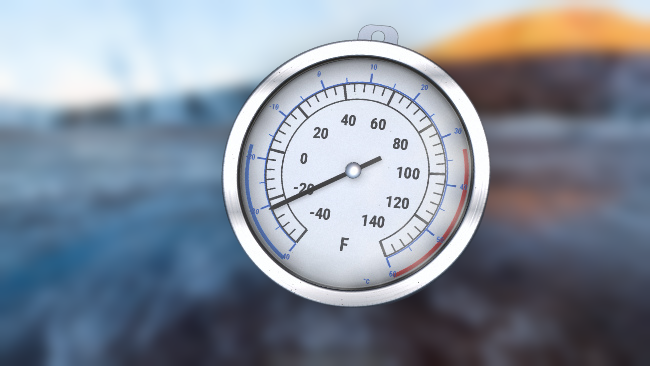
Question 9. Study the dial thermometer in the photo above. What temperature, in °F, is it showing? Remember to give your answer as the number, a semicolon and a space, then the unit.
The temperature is -24; °F
